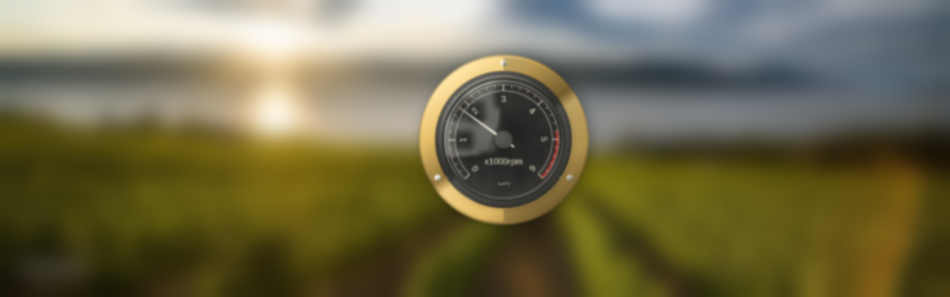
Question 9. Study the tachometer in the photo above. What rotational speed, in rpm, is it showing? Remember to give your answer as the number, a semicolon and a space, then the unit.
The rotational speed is 1800; rpm
